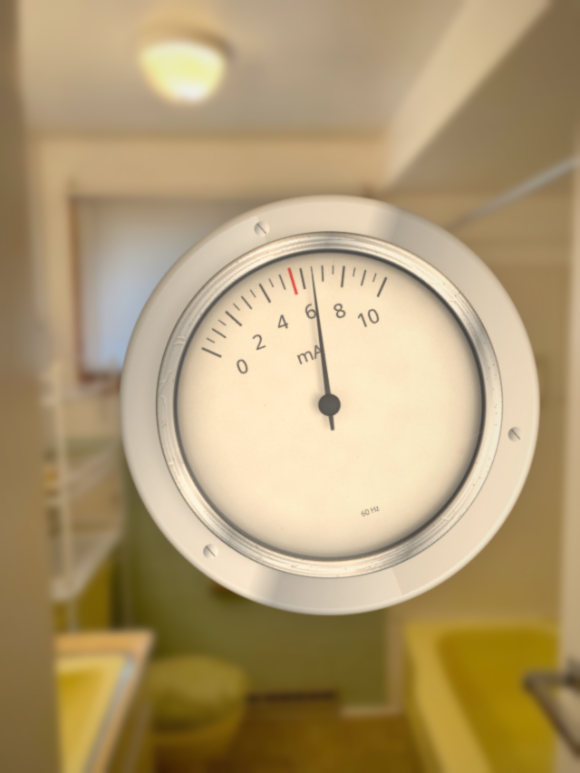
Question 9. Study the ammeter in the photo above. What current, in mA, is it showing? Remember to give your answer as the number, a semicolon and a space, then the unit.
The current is 6.5; mA
